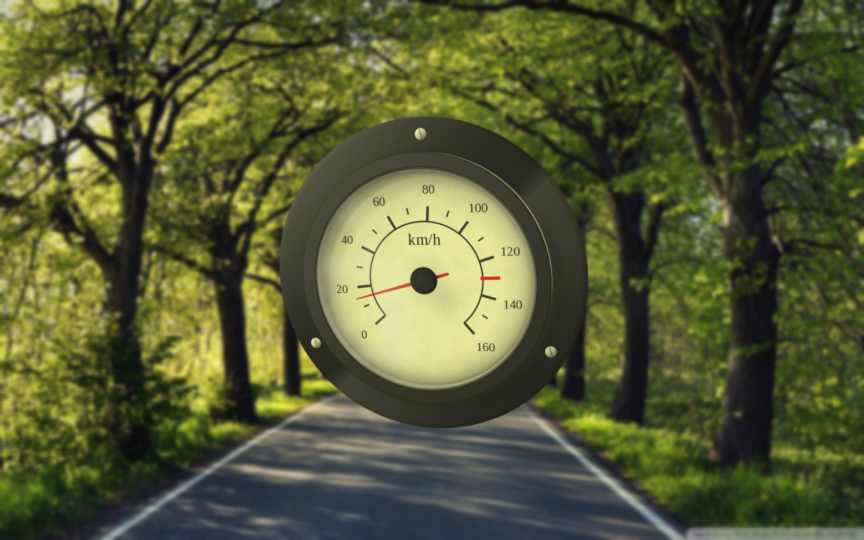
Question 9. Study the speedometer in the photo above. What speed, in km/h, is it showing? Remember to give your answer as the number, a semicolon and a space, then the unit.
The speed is 15; km/h
